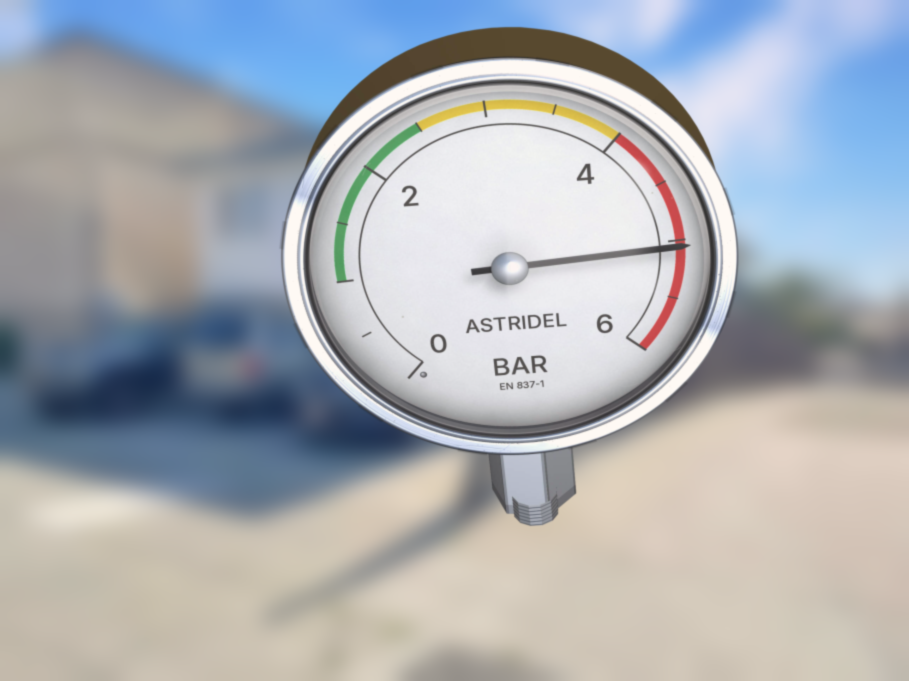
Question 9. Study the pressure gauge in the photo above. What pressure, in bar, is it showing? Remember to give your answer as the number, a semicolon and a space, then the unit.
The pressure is 5; bar
